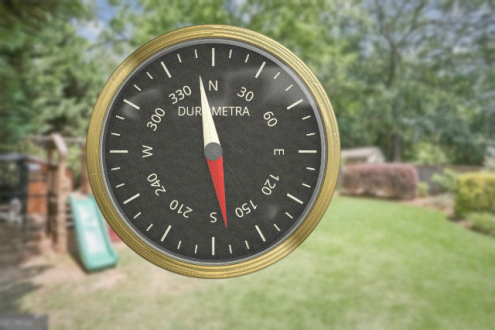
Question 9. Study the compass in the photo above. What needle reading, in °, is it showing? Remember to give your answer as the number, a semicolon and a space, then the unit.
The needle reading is 170; °
